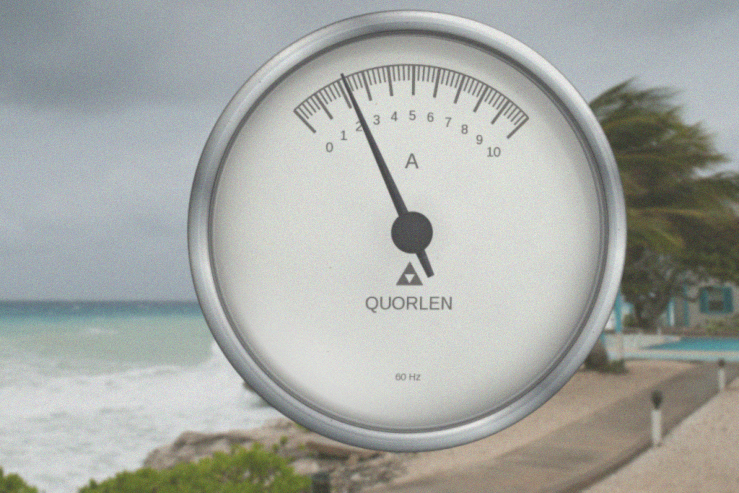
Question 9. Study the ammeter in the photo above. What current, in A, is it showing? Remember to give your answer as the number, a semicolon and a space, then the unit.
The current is 2.2; A
